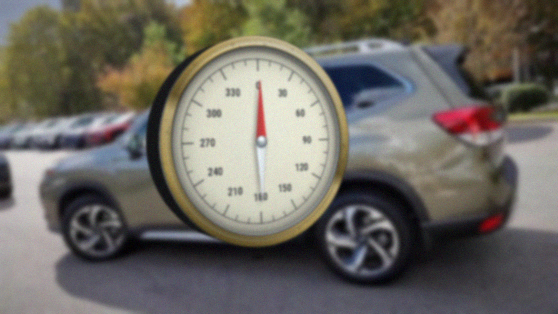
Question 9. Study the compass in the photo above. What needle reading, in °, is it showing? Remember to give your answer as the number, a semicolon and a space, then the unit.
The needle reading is 0; °
